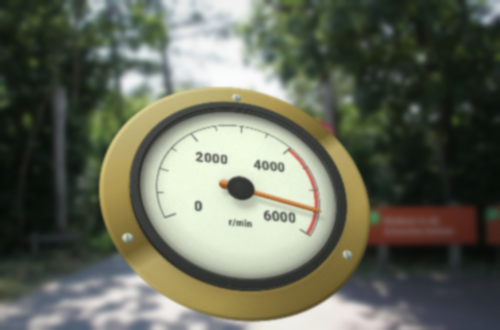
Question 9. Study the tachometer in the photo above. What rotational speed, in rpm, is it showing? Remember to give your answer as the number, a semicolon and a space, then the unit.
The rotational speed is 5500; rpm
